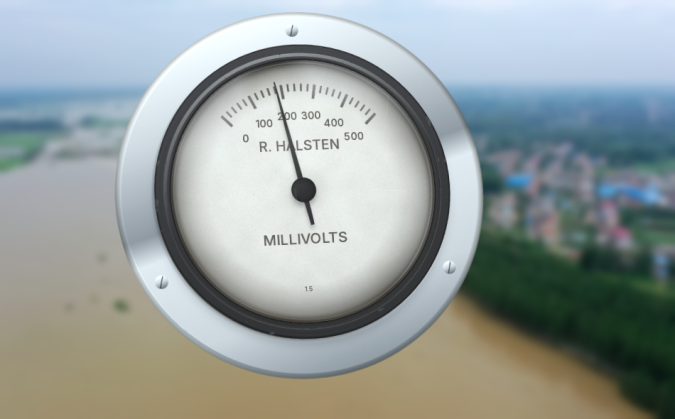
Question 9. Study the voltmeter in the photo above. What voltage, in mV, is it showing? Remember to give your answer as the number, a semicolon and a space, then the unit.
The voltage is 180; mV
